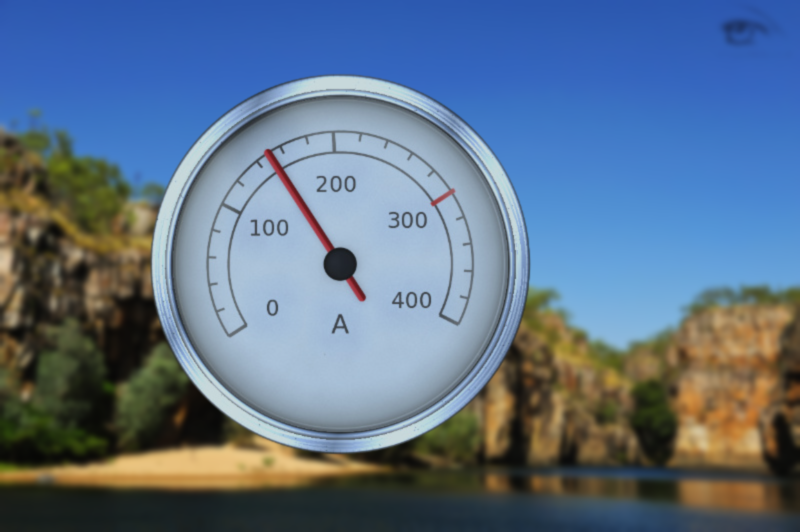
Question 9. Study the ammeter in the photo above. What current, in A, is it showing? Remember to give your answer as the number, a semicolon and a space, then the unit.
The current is 150; A
